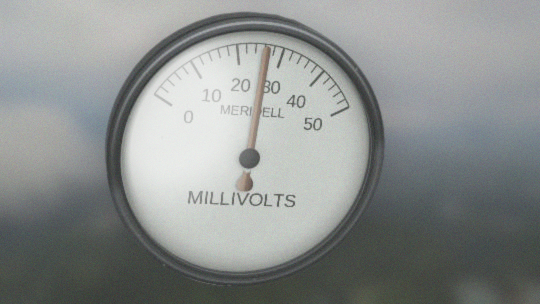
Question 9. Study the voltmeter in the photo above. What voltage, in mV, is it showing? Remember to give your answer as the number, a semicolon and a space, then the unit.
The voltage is 26; mV
